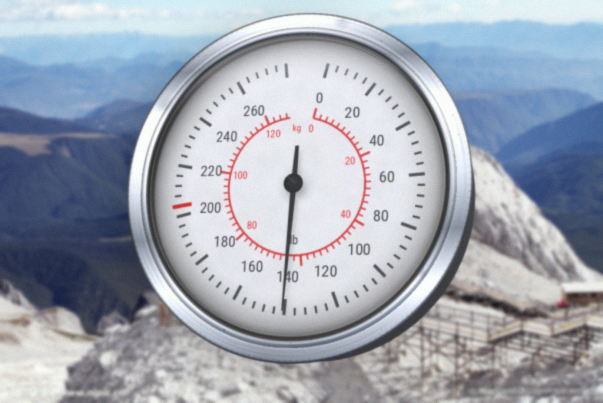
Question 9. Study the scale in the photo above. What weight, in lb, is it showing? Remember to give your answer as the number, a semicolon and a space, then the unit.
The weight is 140; lb
